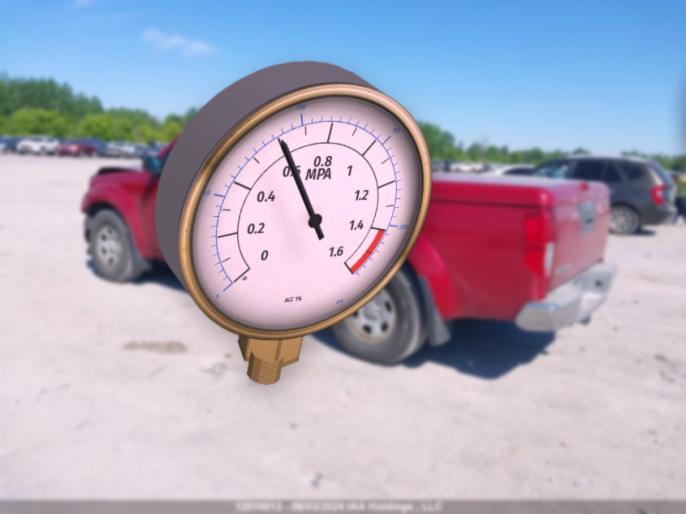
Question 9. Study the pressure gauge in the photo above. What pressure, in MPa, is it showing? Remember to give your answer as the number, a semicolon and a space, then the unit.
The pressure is 0.6; MPa
